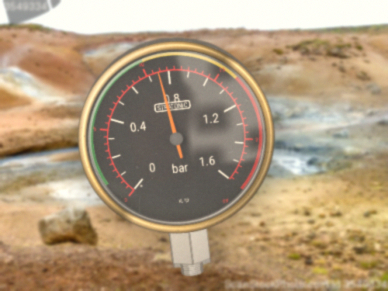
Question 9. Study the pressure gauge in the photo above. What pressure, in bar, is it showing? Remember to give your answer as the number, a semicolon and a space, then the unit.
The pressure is 0.75; bar
